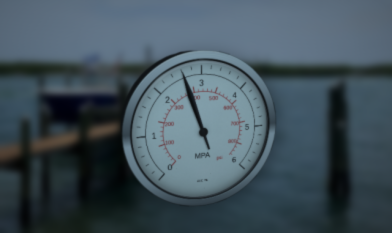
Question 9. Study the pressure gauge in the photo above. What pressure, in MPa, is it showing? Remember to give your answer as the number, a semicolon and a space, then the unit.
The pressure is 2.6; MPa
